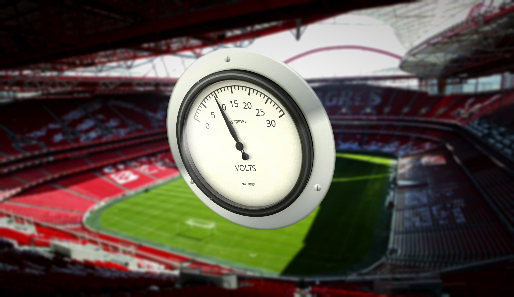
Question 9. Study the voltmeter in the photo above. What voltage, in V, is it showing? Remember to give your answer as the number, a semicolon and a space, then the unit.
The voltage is 10; V
